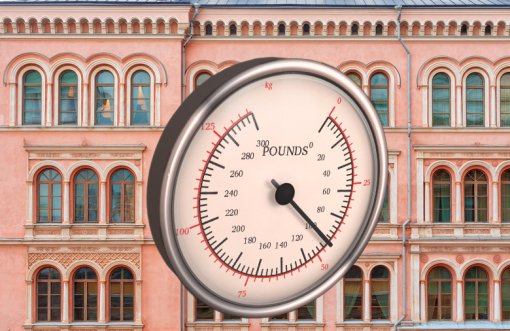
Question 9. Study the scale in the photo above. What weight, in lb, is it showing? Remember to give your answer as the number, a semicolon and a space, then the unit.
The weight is 100; lb
